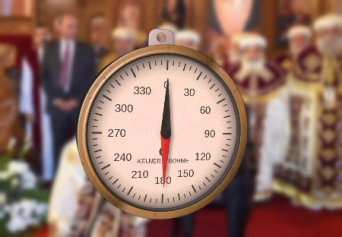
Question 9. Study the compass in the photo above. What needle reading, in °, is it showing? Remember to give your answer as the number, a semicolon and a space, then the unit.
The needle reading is 180; °
